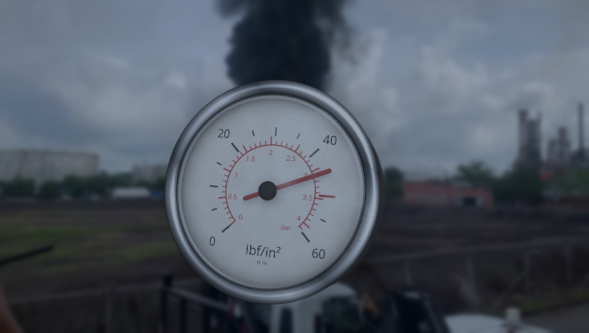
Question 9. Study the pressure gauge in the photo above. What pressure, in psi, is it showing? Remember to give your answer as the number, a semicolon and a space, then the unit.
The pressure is 45; psi
